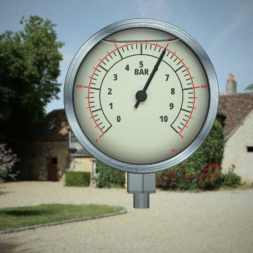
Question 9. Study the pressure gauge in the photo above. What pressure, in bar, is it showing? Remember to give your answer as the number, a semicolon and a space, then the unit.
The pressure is 6; bar
